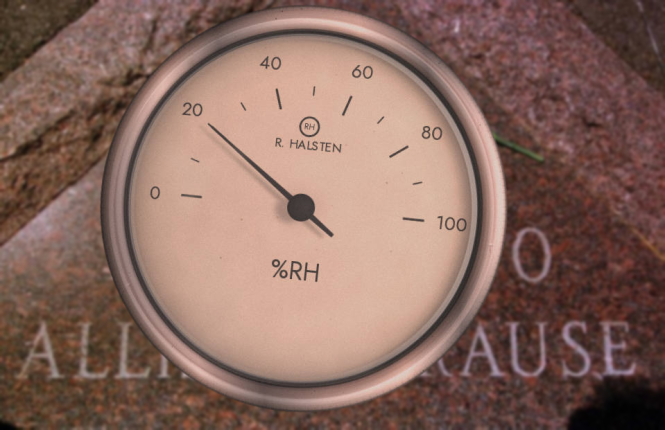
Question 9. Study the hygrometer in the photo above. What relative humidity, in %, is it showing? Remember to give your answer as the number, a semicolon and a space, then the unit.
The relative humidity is 20; %
